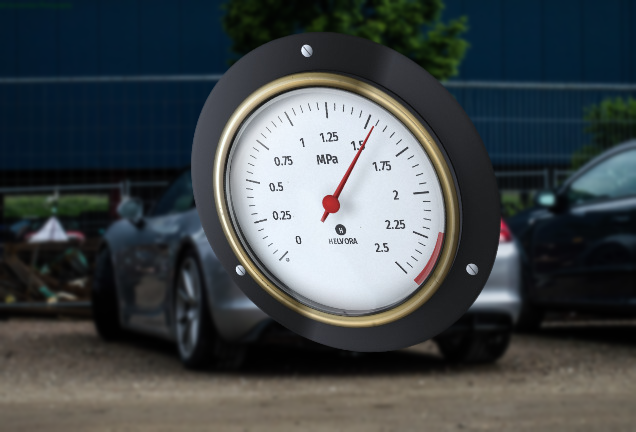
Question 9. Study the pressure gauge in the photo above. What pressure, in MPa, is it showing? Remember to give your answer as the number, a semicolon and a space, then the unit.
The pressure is 1.55; MPa
